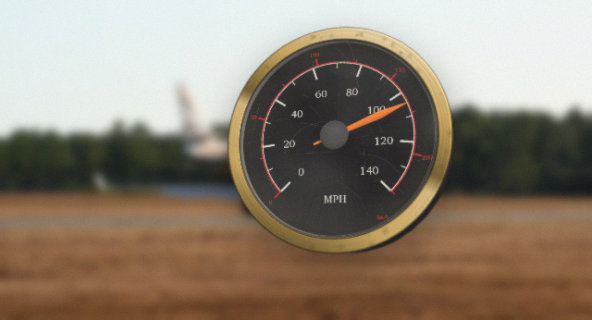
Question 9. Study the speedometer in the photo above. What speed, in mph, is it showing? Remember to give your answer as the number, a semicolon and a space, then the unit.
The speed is 105; mph
